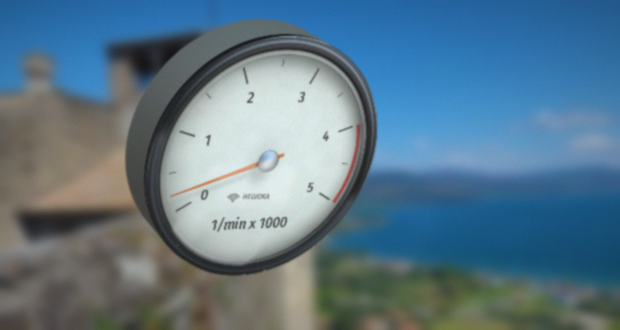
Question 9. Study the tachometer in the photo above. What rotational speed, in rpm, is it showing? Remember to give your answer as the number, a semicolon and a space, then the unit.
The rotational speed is 250; rpm
